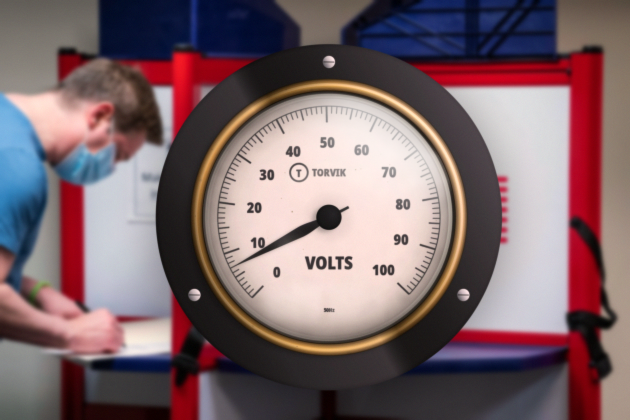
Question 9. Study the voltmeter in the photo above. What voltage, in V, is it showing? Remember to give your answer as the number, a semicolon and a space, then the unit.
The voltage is 7; V
